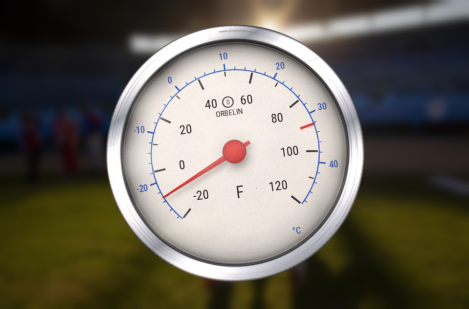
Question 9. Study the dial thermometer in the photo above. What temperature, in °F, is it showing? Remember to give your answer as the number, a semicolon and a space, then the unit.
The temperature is -10; °F
